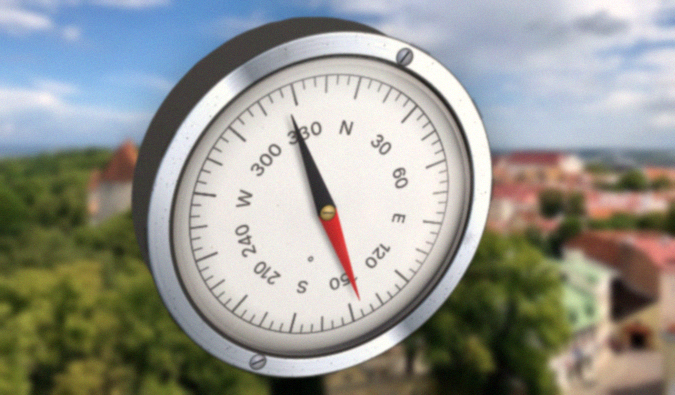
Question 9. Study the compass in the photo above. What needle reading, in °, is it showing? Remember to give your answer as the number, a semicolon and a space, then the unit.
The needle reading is 145; °
